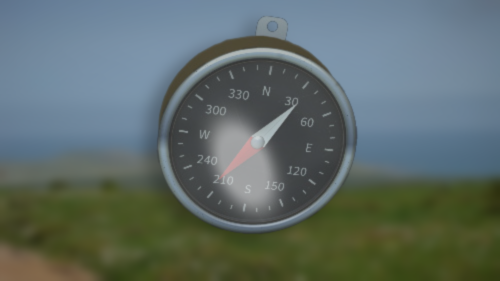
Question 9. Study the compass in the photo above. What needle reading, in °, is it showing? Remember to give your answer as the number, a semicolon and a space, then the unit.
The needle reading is 215; °
